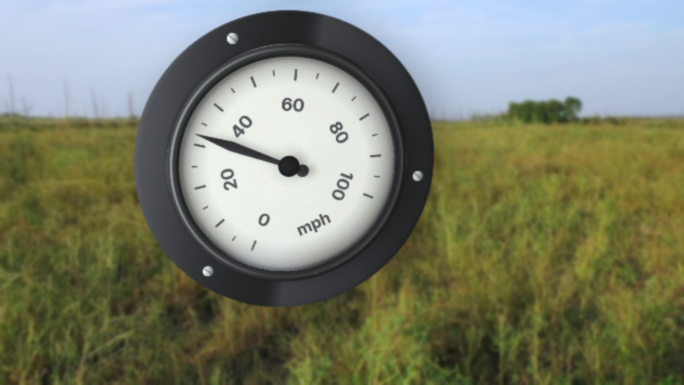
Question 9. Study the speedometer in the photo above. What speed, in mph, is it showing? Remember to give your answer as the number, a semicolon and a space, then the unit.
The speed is 32.5; mph
